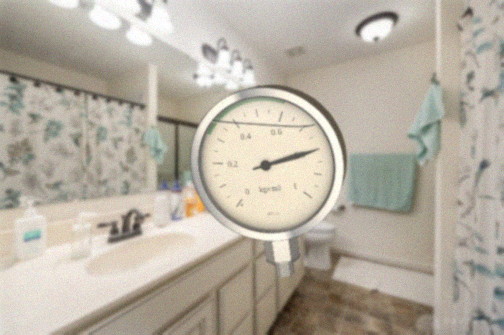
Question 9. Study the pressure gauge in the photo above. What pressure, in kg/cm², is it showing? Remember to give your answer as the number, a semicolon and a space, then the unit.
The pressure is 0.8; kg/cm²
